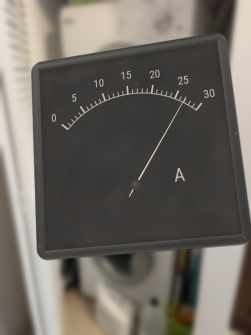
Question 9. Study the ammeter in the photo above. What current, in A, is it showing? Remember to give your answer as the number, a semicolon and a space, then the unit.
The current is 27; A
